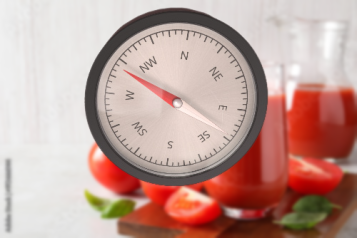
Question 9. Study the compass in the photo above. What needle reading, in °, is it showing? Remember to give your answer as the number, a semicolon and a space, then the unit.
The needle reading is 295; °
